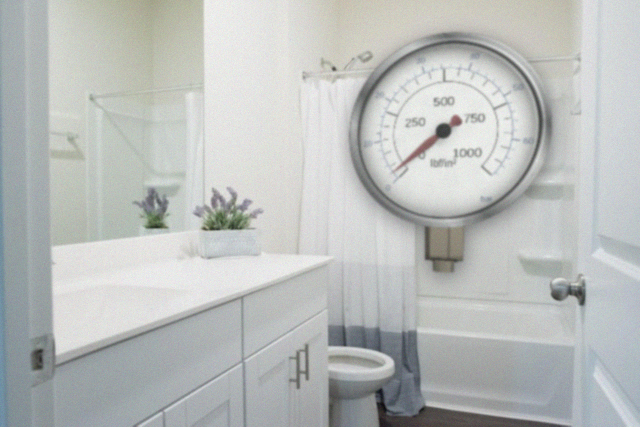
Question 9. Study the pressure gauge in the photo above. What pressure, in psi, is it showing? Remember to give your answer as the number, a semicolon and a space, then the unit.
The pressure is 25; psi
